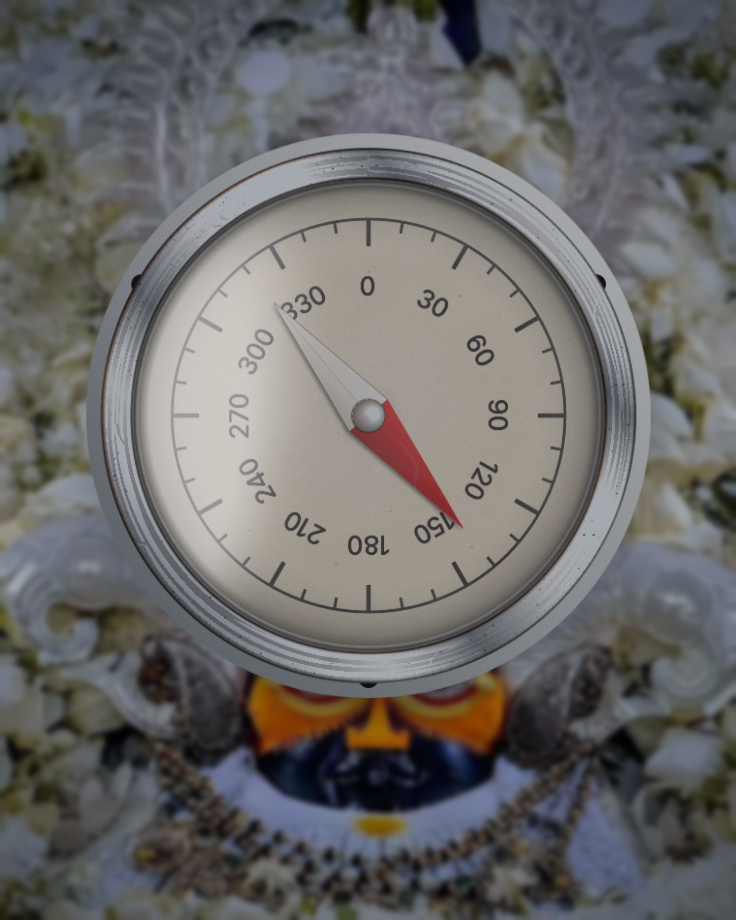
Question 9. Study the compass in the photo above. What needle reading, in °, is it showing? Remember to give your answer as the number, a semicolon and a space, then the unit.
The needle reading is 140; °
